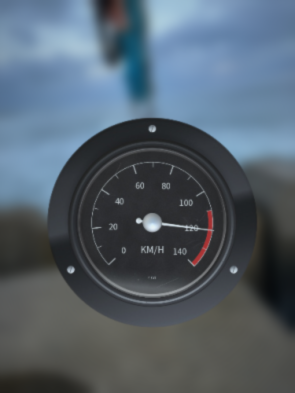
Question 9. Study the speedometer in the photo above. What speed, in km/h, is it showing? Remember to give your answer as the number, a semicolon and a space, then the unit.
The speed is 120; km/h
